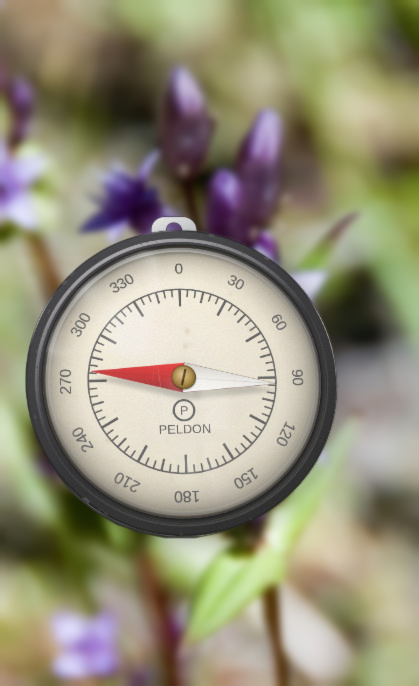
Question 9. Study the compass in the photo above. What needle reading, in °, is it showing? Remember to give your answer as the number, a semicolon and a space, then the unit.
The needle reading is 275; °
